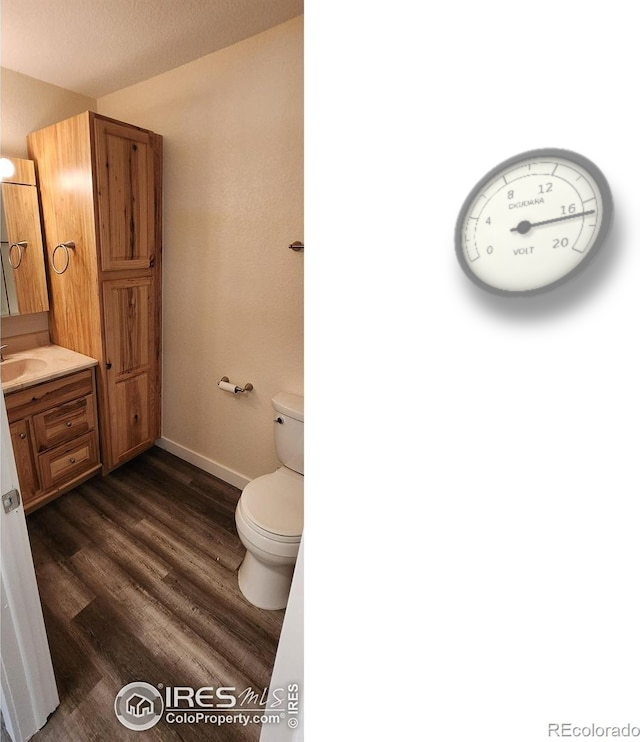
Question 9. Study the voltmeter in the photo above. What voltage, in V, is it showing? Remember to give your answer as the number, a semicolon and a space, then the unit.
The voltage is 17; V
